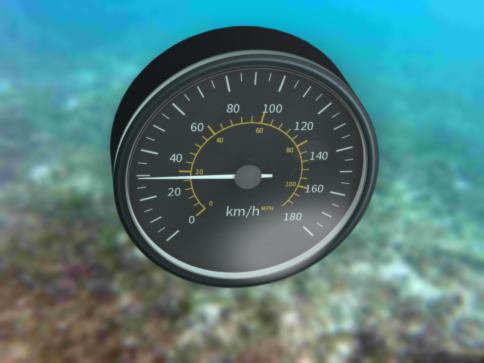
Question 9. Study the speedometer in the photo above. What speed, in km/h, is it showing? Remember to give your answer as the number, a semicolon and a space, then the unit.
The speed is 30; km/h
